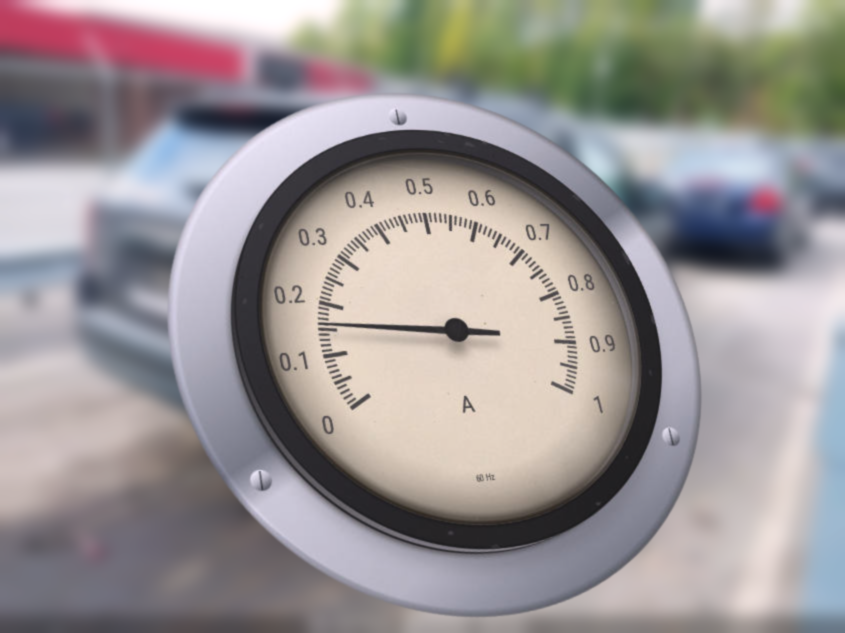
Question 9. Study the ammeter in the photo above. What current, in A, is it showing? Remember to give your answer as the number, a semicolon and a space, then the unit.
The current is 0.15; A
